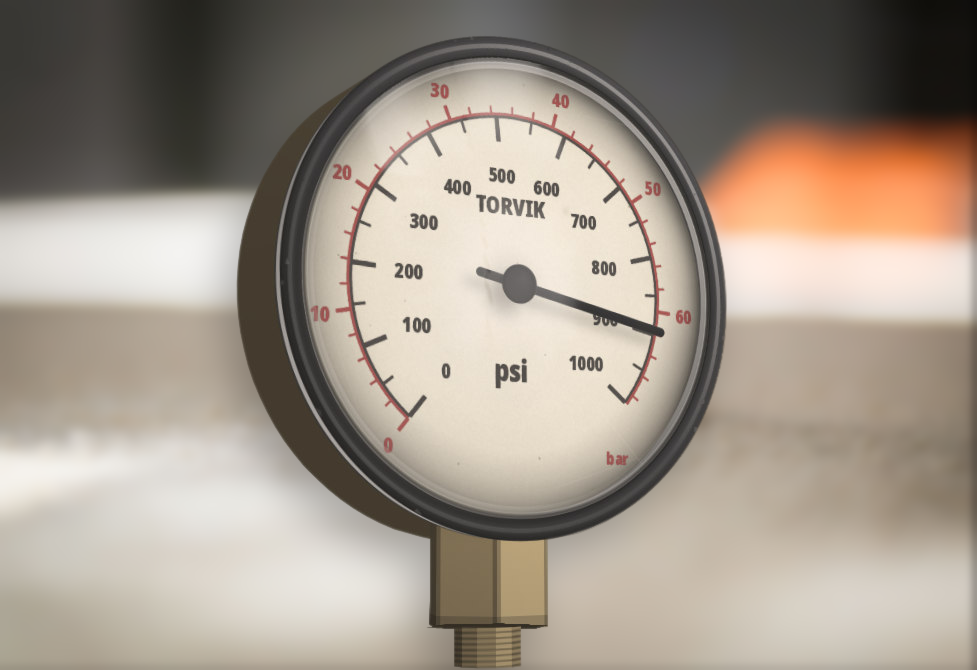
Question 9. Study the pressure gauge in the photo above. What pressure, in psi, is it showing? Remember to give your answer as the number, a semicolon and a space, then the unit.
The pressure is 900; psi
